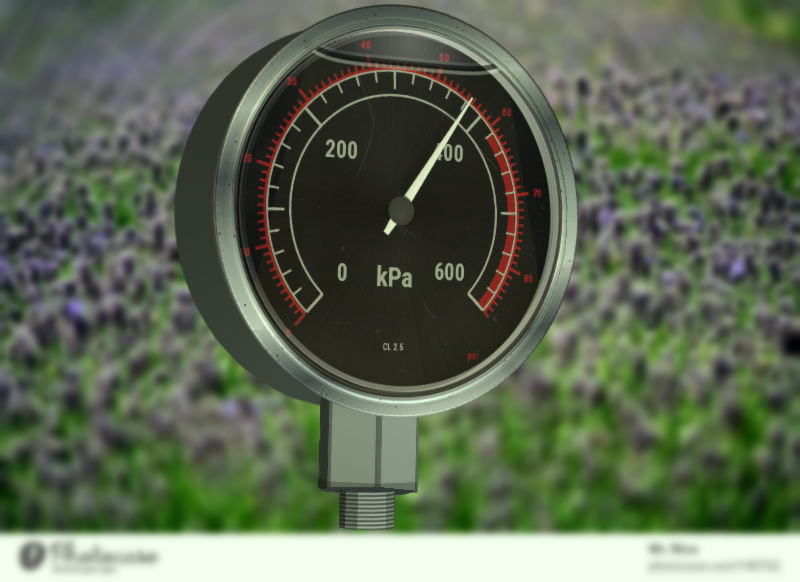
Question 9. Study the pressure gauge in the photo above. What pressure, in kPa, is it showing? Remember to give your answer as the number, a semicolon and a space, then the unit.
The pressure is 380; kPa
